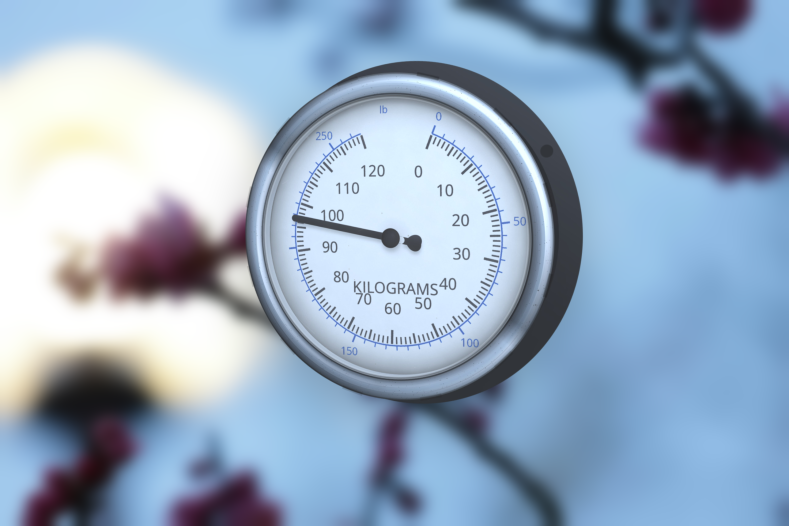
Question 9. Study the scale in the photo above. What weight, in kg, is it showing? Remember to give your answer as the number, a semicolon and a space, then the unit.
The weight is 97; kg
